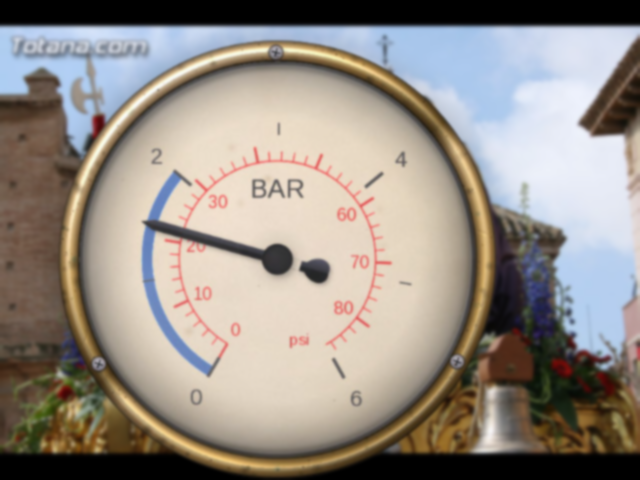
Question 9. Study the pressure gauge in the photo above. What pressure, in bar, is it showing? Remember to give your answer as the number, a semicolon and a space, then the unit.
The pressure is 1.5; bar
